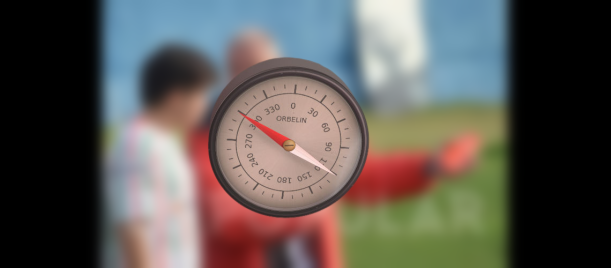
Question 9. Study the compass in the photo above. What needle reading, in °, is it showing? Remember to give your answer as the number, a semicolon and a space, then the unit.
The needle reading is 300; °
